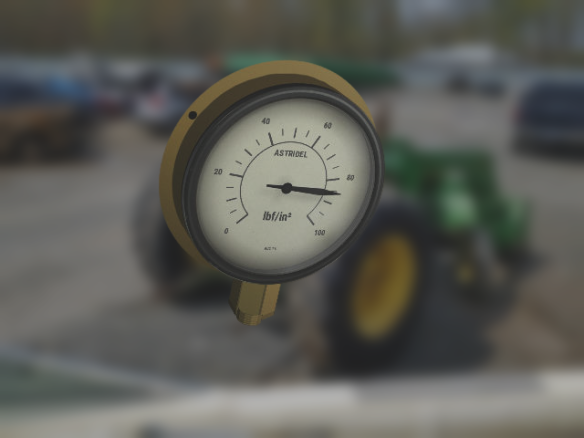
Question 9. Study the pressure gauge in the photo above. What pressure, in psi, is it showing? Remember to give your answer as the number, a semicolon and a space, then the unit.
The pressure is 85; psi
